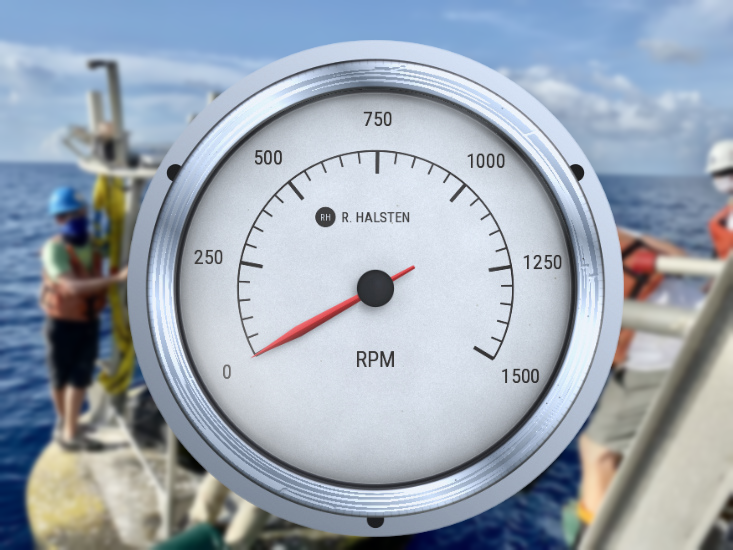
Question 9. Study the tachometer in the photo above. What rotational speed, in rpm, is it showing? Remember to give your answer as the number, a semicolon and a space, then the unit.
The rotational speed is 0; rpm
